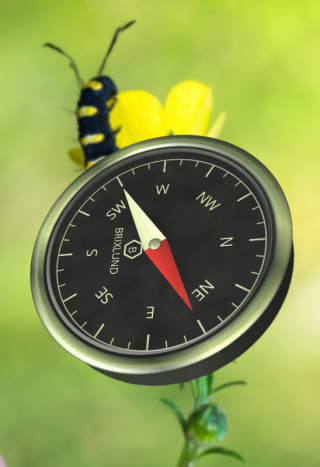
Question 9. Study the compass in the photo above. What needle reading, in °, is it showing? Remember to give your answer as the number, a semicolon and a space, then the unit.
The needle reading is 60; °
